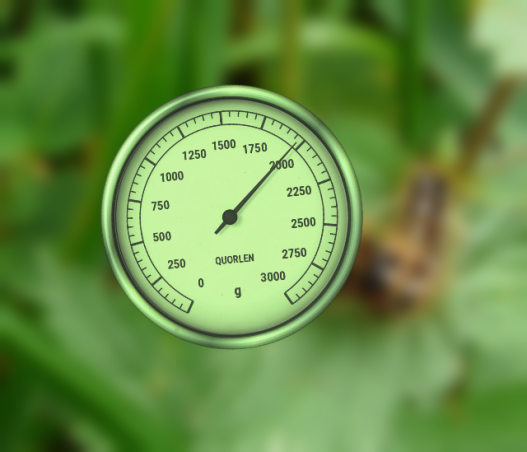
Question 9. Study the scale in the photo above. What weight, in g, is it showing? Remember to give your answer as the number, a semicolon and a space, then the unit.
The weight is 1975; g
